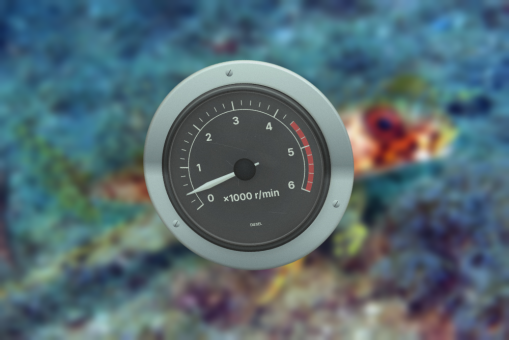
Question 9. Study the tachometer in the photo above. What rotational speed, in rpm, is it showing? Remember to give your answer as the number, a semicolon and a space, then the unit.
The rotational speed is 400; rpm
